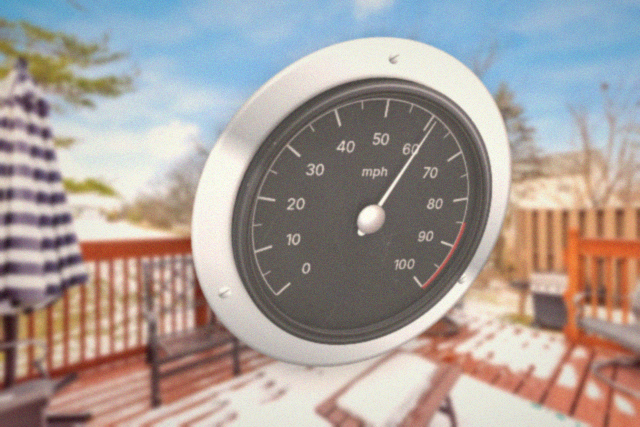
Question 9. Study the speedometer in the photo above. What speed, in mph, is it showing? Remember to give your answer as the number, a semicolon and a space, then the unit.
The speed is 60; mph
